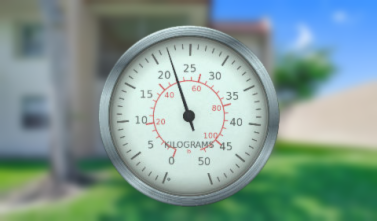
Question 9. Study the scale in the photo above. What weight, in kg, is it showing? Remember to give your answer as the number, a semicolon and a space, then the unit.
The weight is 22; kg
